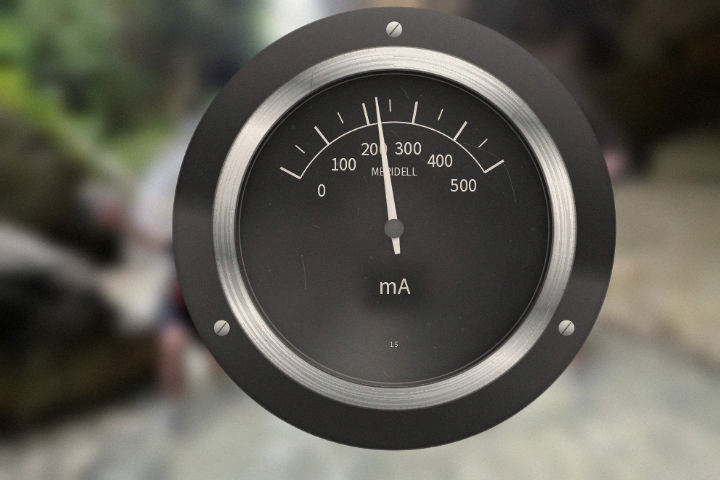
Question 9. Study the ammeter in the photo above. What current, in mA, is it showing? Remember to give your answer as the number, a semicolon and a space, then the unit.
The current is 225; mA
